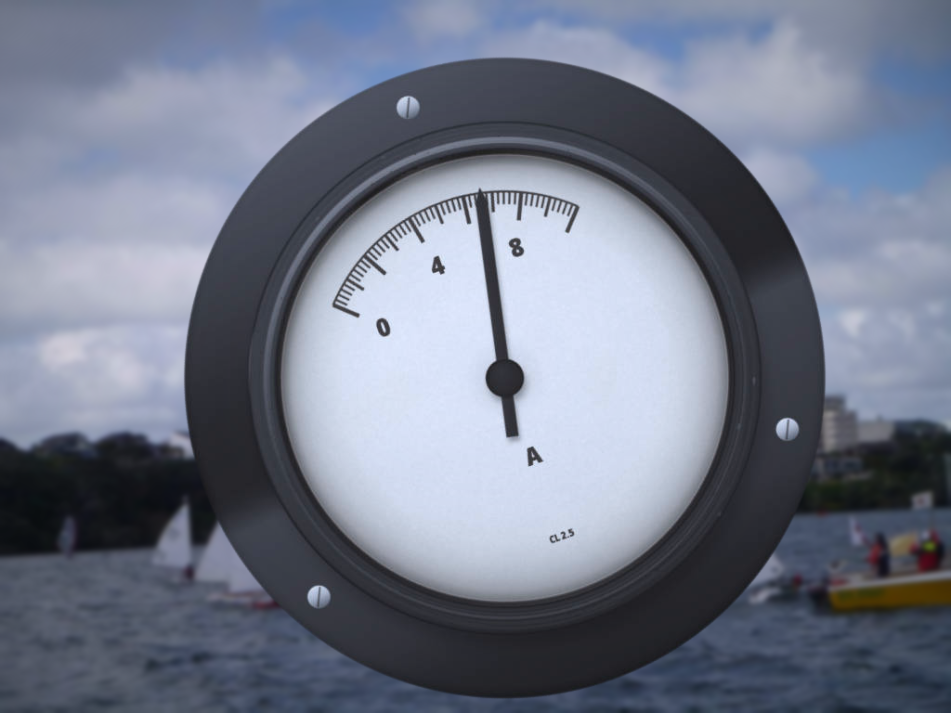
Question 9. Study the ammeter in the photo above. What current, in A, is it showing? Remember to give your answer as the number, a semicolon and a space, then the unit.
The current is 6.6; A
